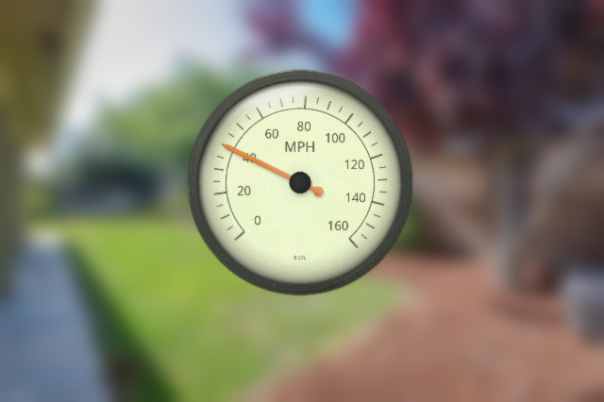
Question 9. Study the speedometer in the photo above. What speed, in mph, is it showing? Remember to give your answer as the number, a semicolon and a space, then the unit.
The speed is 40; mph
